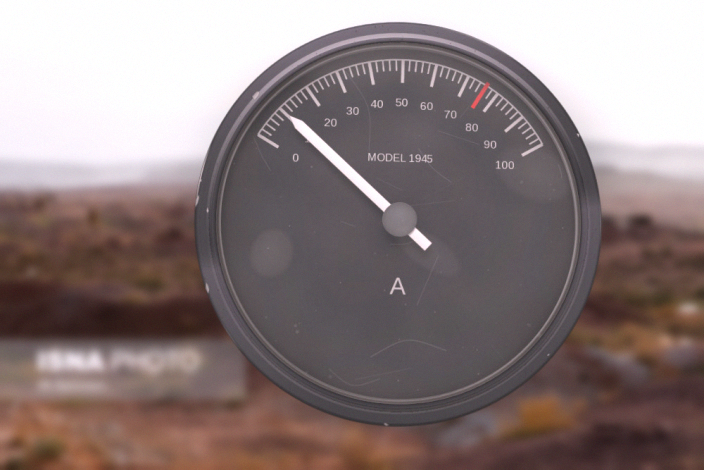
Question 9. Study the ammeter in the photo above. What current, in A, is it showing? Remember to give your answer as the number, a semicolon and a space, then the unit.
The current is 10; A
